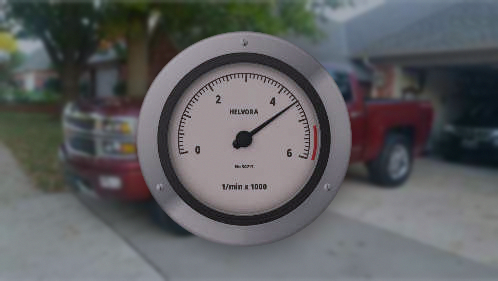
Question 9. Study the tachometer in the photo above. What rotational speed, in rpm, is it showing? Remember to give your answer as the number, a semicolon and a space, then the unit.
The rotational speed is 4500; rpm
